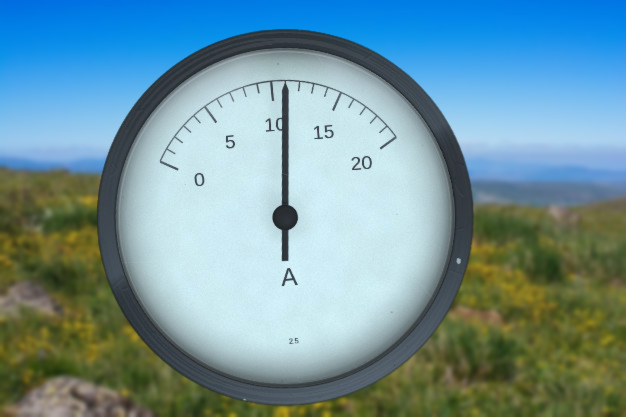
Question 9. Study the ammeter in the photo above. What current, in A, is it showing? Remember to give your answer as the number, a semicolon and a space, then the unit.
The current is 11; A
